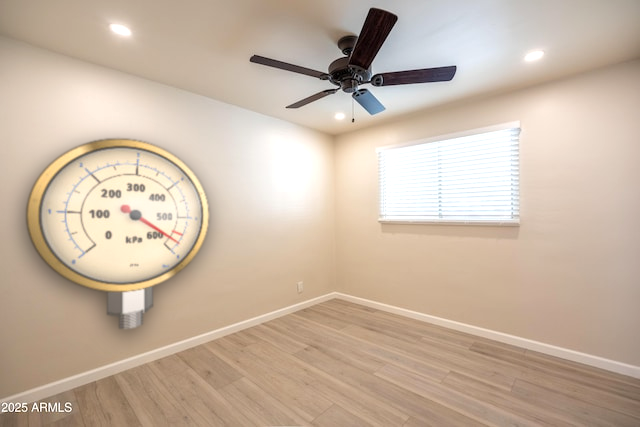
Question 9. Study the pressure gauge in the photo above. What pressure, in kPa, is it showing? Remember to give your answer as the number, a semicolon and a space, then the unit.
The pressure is 575; kPa
